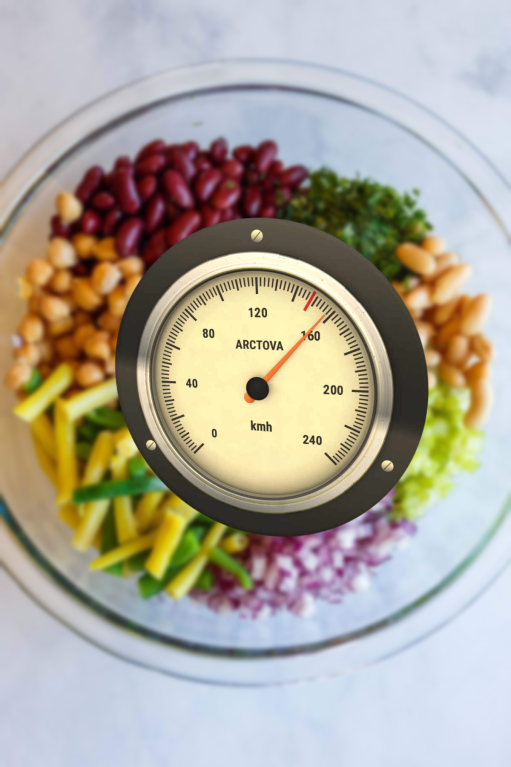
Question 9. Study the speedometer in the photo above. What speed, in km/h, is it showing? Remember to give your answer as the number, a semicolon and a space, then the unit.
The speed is 158; km/h
